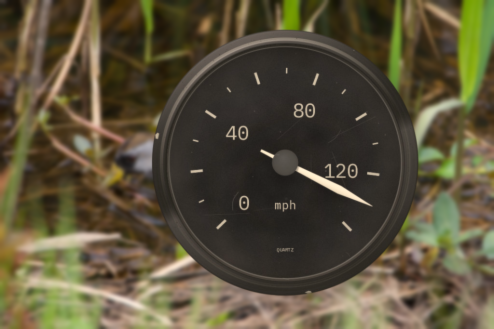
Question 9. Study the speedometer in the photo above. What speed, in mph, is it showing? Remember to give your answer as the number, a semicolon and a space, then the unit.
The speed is 130; mph
